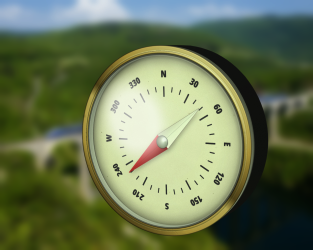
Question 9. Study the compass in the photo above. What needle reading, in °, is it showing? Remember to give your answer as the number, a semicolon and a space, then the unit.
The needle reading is 230; °
